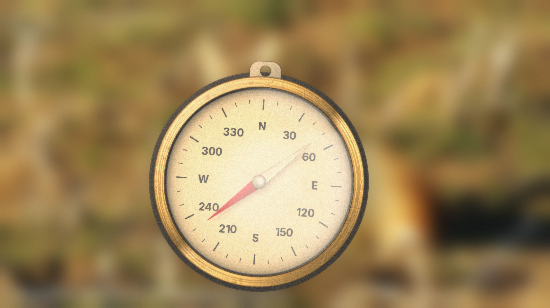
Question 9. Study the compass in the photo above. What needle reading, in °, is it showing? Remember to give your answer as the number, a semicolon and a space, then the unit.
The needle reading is 230; °
